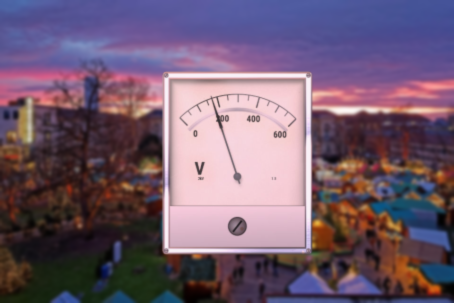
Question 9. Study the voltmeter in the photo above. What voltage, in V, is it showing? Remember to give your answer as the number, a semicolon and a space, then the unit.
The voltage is 175; V
